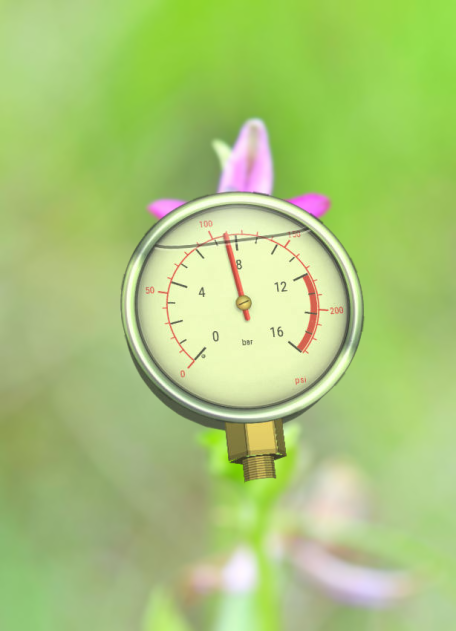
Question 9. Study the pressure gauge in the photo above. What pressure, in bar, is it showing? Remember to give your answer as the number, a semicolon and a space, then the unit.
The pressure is 7.5; bar
